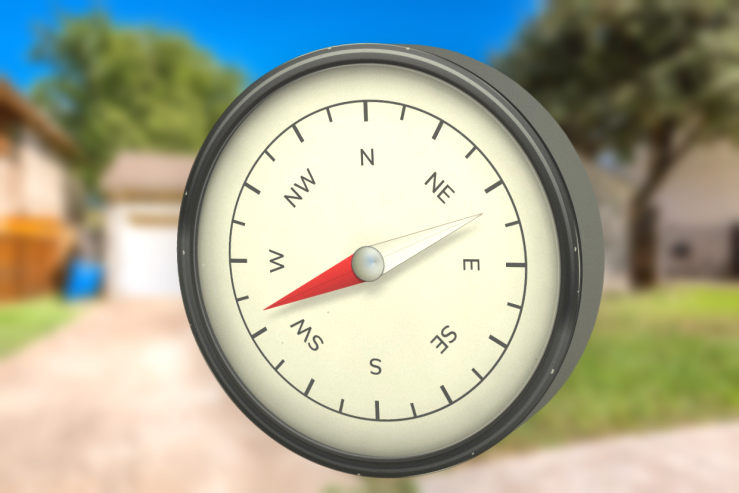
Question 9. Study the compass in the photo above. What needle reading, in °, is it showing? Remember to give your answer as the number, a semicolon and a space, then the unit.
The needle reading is 247.5; °
